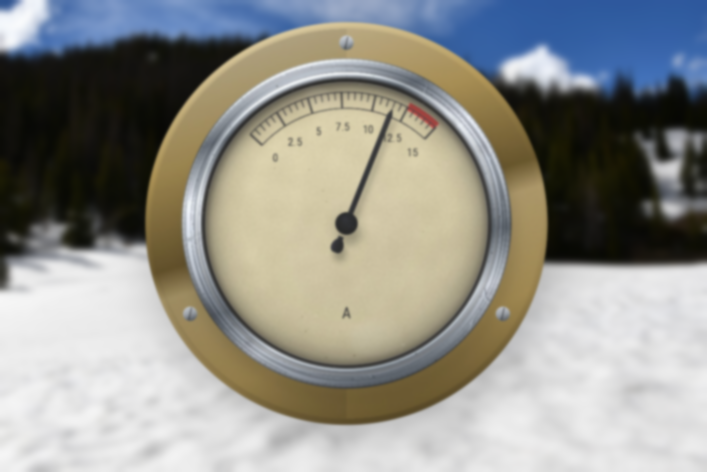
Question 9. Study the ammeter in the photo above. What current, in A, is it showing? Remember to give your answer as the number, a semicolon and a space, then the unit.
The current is 11.5; A
